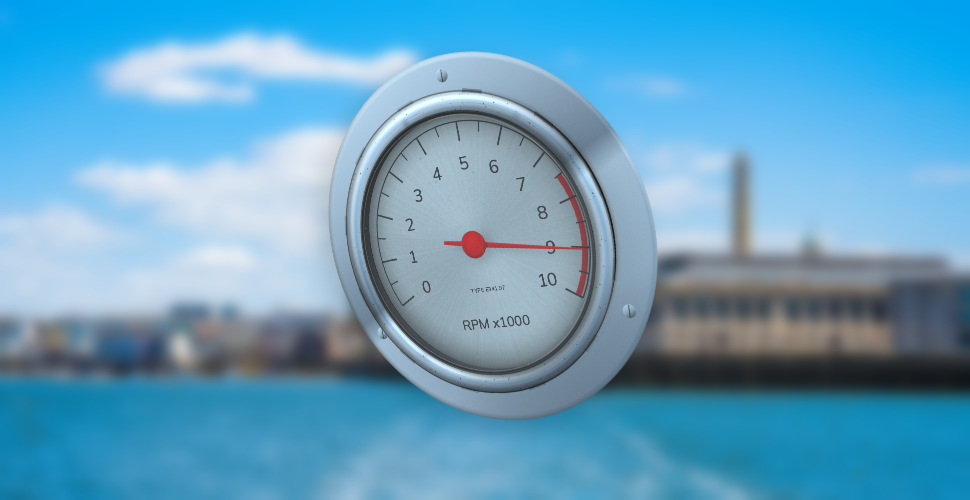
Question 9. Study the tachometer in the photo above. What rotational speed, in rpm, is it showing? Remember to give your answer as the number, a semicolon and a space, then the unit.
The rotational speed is 9000; rpm
